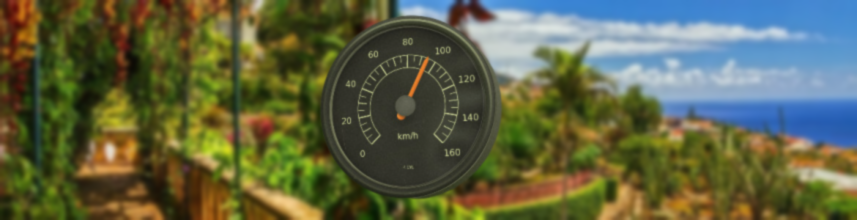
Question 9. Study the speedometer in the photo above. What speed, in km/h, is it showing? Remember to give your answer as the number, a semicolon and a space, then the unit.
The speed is 95; km/h
